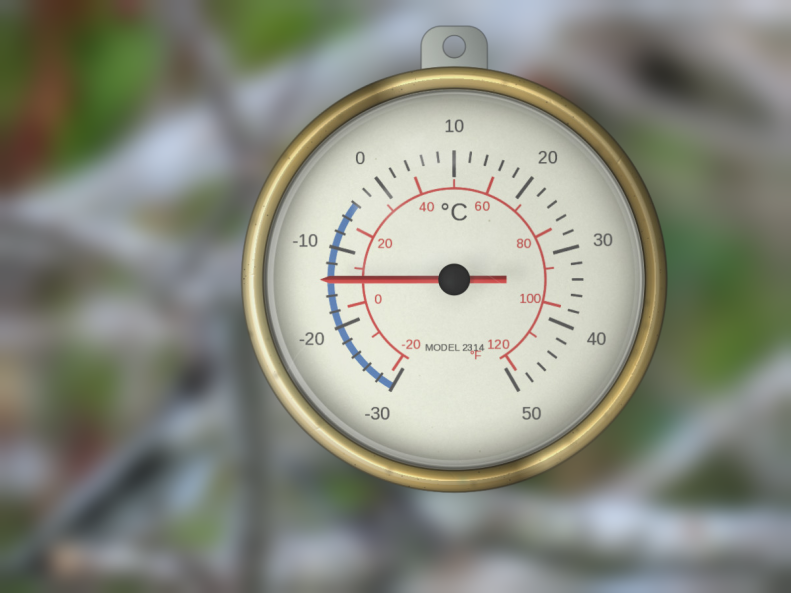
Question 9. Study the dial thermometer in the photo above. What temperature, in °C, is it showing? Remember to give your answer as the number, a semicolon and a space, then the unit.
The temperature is -14; °C
